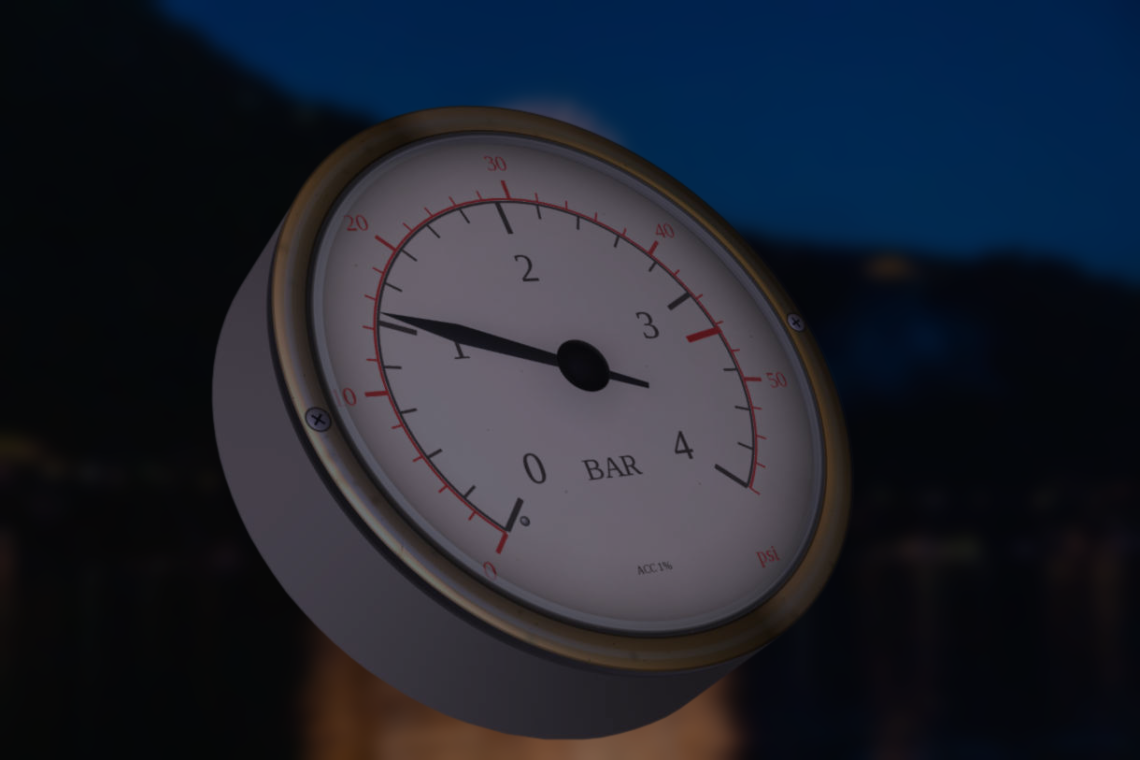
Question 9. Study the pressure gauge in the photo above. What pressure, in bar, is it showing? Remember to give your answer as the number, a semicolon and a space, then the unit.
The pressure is 1; bar
